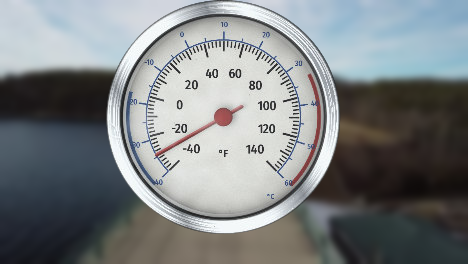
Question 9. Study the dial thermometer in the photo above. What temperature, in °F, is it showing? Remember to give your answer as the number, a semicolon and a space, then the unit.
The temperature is -30; °F
